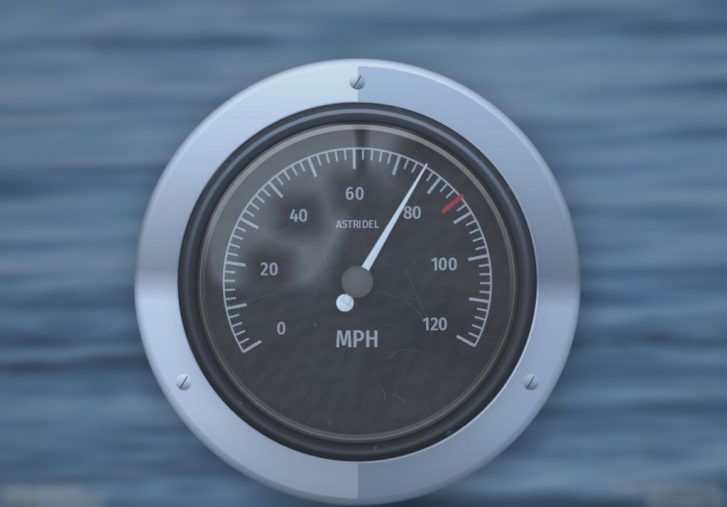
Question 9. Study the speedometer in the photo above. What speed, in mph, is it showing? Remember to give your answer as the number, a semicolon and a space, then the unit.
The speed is 76; mph
